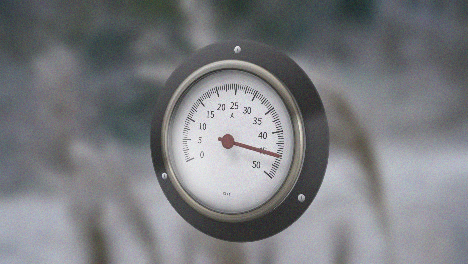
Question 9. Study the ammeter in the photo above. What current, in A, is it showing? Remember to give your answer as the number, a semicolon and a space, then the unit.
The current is 45; A
